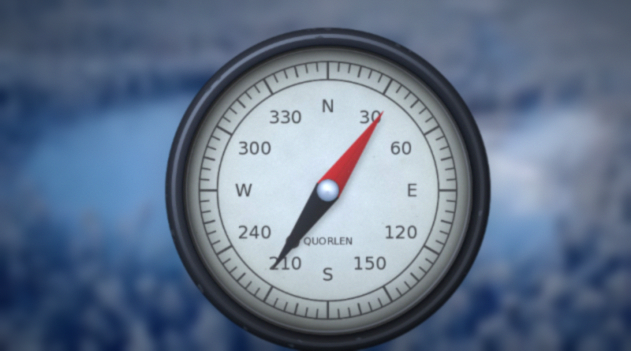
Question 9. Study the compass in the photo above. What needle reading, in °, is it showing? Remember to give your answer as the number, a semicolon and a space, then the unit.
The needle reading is 35; °
